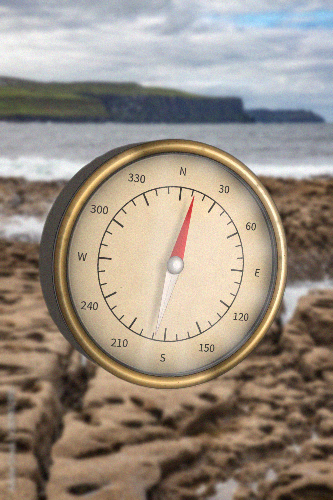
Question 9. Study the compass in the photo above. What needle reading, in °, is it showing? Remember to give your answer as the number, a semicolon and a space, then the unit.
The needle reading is 10; °
